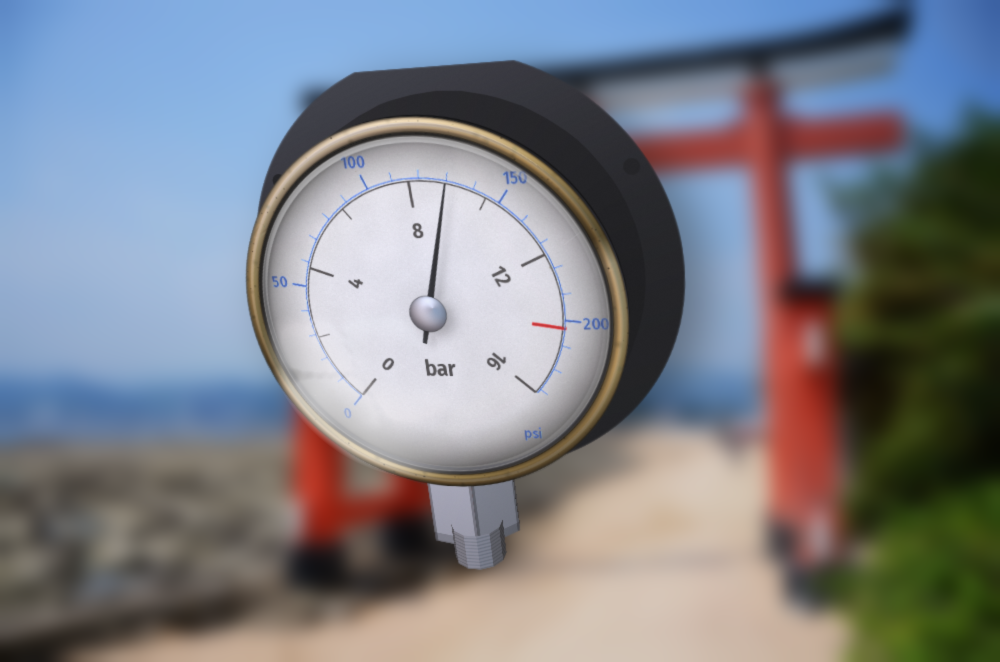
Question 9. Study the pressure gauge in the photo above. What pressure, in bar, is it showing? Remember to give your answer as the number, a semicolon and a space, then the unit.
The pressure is 9; bar
